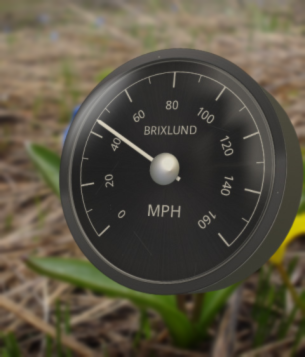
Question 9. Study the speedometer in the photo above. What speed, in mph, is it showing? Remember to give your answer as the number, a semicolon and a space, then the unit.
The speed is 45; mph
